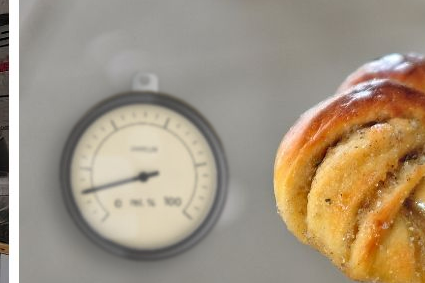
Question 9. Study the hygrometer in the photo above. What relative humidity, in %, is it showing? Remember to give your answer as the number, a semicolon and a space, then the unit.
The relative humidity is 12; %
